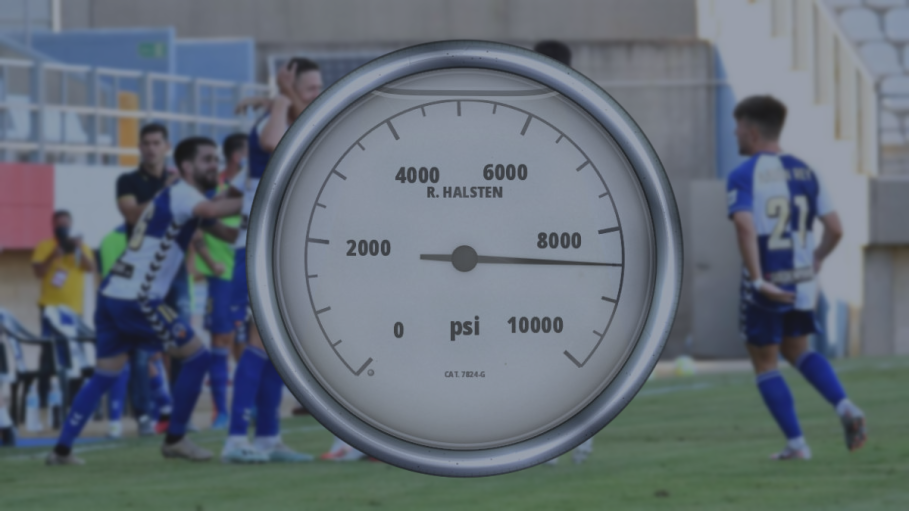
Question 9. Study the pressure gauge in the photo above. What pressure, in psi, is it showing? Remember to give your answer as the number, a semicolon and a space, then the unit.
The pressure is 8500; psi
